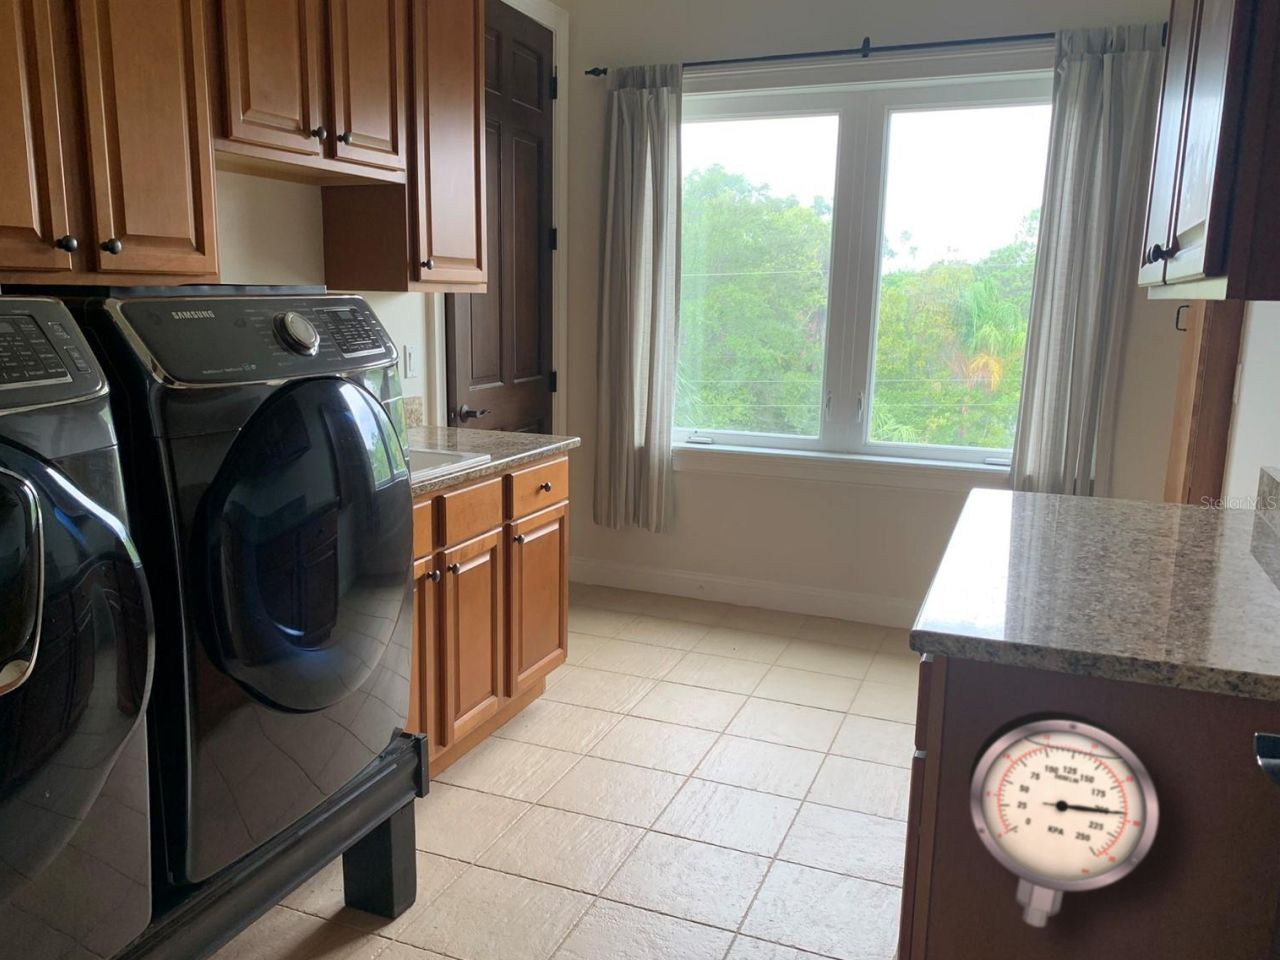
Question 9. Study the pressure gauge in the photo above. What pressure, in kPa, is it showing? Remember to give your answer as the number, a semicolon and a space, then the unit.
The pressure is 200; kPa
